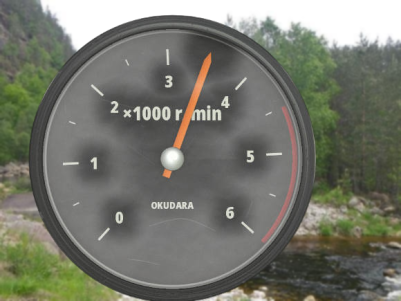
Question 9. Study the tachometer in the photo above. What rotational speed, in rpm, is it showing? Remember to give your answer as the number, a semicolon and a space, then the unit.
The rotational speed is 3500; rpm
